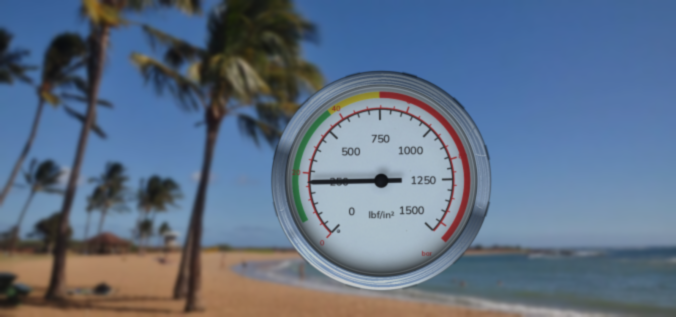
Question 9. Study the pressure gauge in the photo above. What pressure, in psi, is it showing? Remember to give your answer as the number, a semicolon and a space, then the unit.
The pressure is 250; psi
